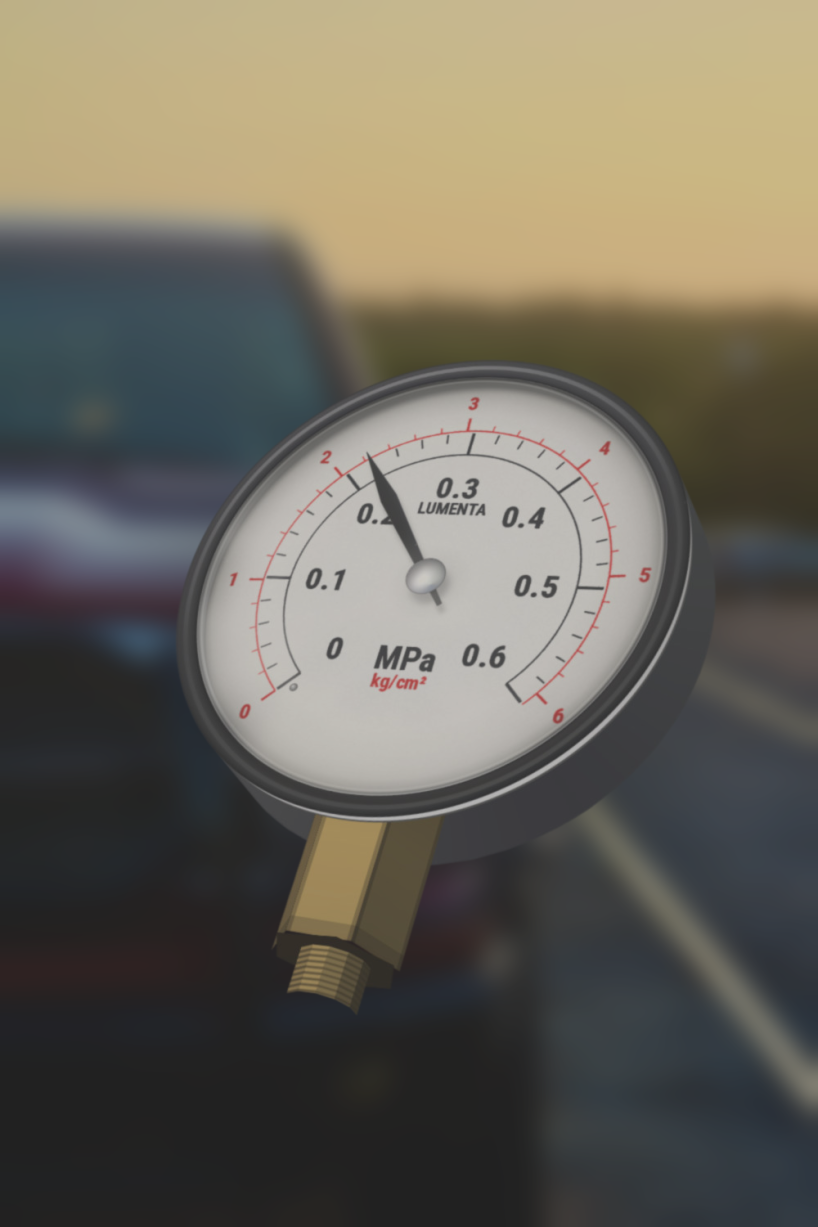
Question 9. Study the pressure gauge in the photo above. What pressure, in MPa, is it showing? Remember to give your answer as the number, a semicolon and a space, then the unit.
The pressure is 0.22; MPa
